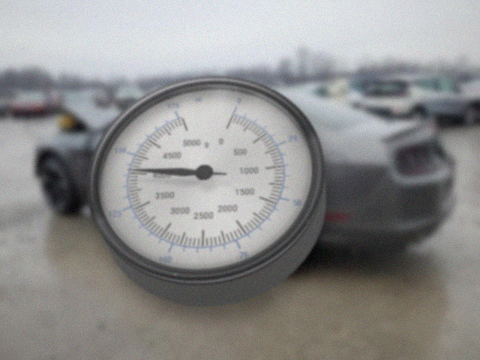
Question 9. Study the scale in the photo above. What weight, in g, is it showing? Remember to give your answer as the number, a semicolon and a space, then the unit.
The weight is 4000; g
